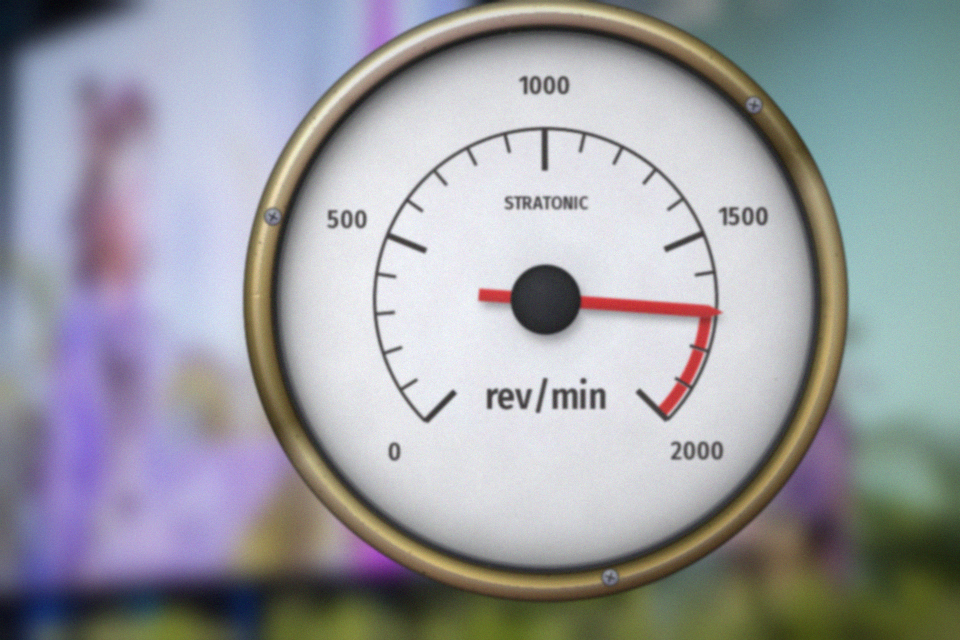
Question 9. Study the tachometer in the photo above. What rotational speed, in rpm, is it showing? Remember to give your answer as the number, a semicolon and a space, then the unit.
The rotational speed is 1700; rpm
